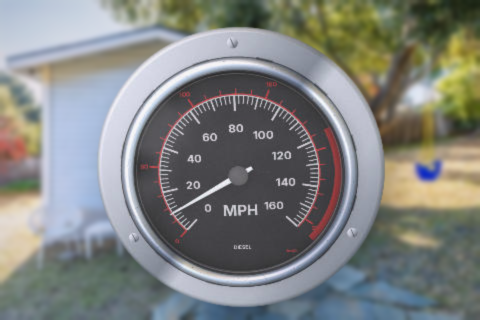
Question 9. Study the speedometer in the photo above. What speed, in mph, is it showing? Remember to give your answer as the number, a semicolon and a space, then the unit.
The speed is 10; mph
